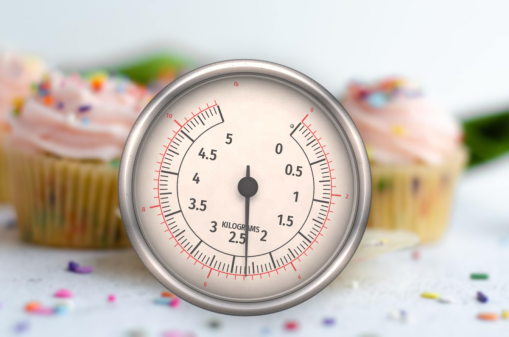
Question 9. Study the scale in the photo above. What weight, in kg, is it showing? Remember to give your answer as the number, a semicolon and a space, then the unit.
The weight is 2.35; kg
